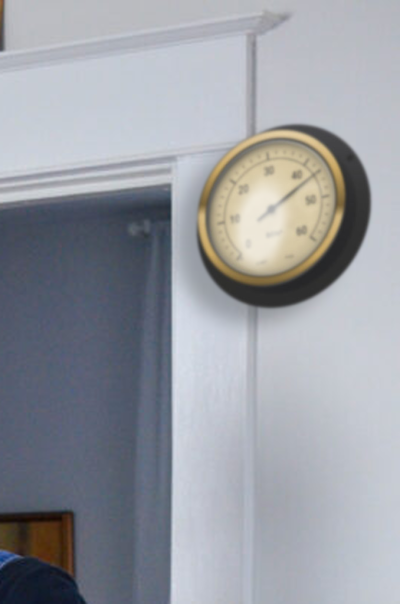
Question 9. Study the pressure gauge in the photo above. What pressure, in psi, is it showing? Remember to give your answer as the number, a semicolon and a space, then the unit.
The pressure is 44; psi
